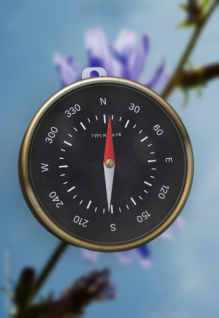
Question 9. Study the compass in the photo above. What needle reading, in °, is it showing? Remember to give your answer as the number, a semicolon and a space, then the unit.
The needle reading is 5; °
